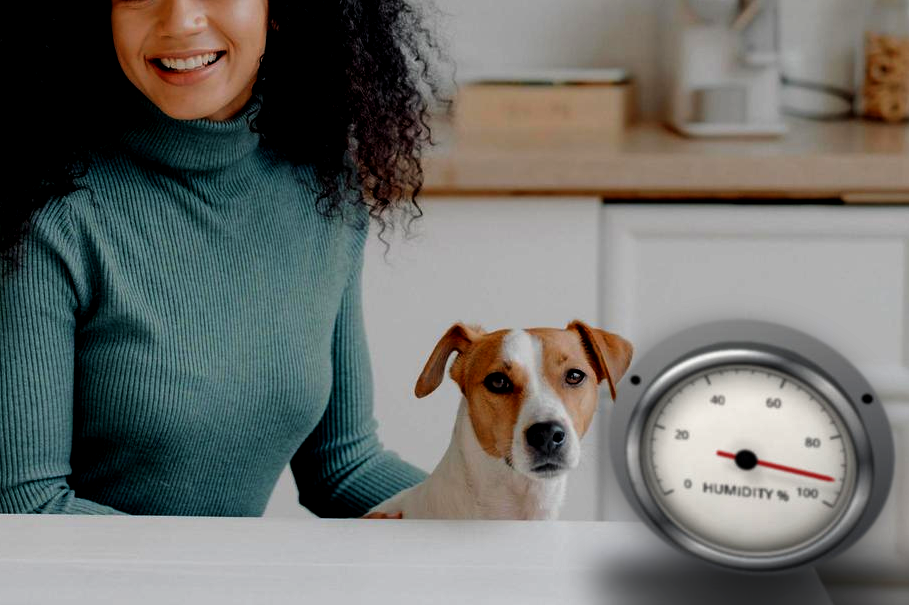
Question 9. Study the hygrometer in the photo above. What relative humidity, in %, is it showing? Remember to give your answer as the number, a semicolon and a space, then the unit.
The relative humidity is 92; %
